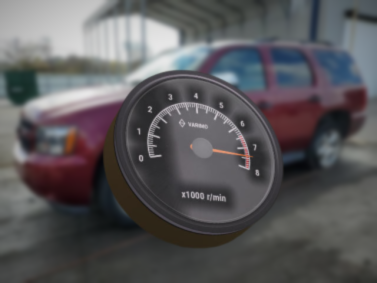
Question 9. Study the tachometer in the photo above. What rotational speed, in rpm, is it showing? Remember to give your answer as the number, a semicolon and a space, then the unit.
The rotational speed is 7500; rpm
